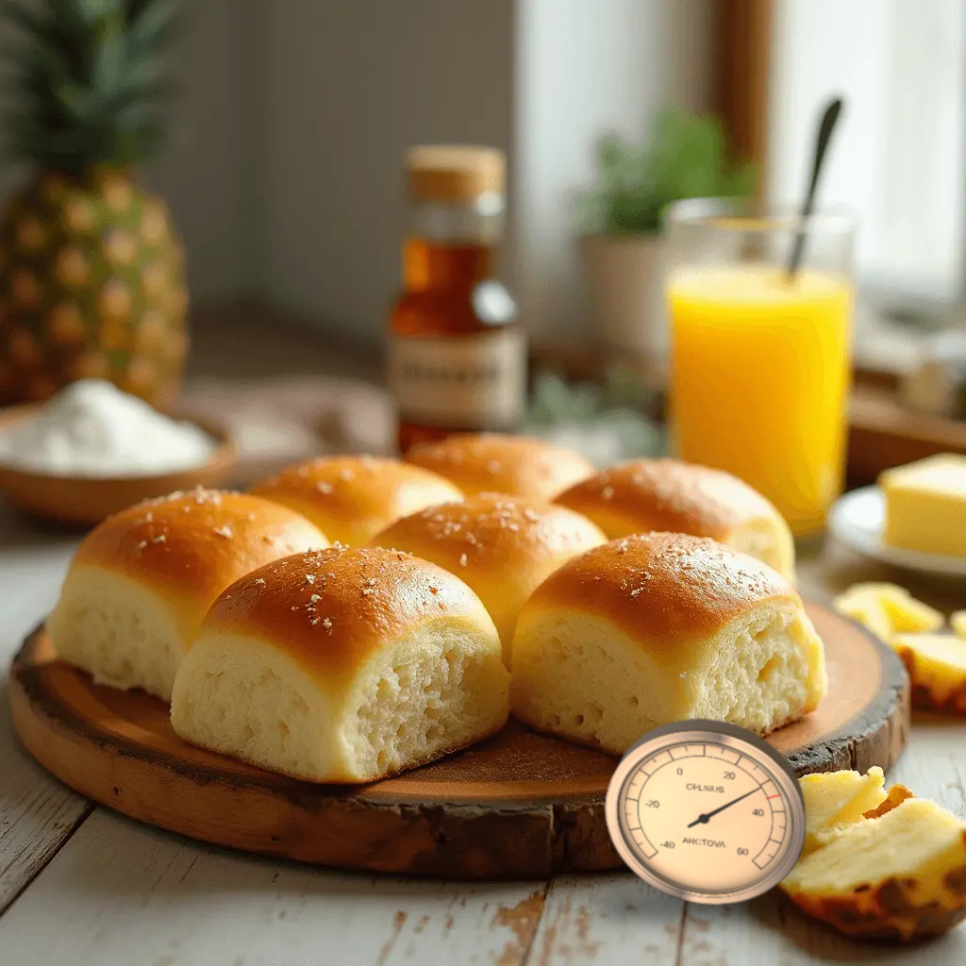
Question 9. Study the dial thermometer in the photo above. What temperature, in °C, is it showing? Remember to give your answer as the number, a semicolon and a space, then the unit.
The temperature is 30; °C
